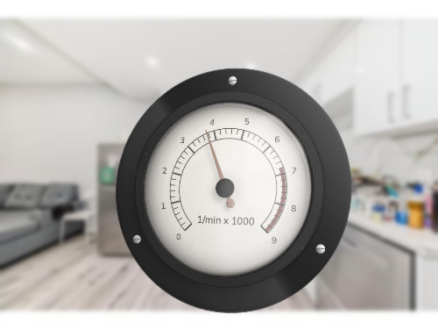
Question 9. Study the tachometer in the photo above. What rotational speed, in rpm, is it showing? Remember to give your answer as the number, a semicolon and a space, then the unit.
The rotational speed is 3800; rpm
